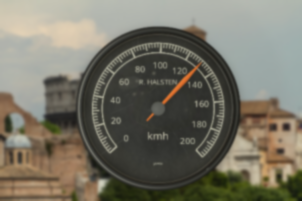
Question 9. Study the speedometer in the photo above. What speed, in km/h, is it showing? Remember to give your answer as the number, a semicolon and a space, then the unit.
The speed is 130; km/h
